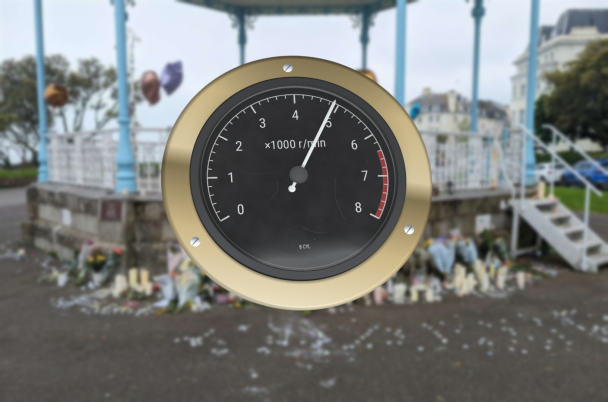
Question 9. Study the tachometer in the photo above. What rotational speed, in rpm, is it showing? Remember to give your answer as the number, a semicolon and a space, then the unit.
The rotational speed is 4900; rpm
